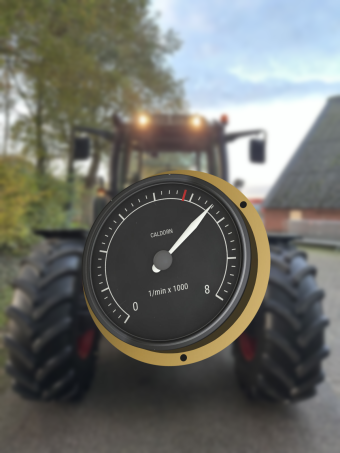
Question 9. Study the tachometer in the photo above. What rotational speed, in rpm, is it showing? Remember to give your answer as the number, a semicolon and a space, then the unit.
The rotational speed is 5600; rpm
